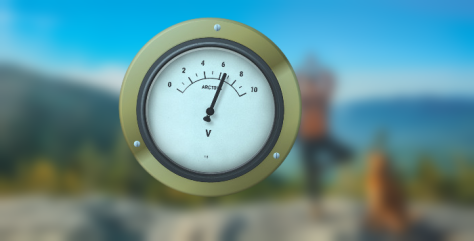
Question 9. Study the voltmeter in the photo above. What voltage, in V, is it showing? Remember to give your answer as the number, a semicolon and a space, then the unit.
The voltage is 6.5; V
